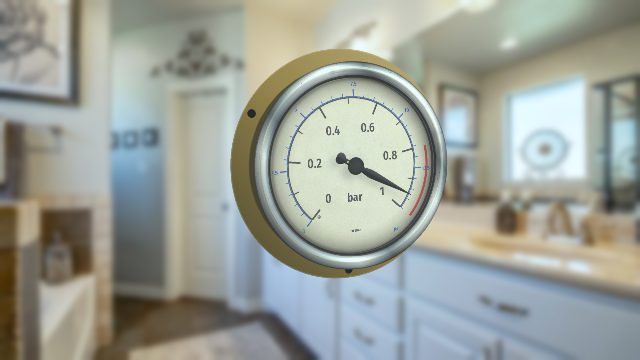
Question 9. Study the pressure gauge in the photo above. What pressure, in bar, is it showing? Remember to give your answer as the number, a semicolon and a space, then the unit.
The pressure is 0.95; bar
